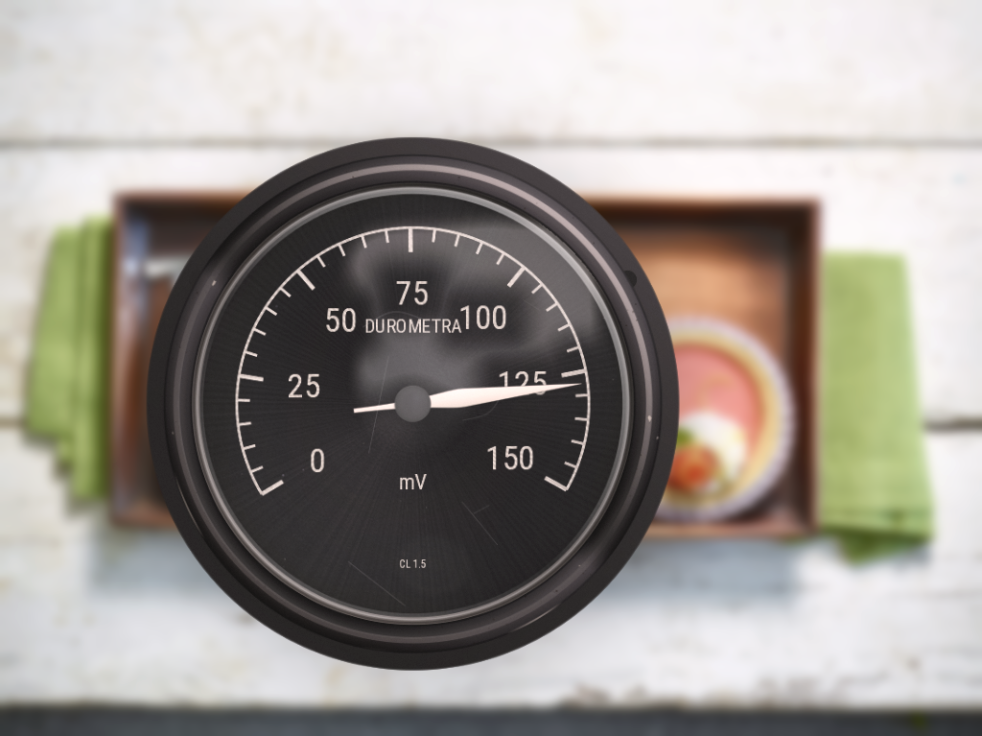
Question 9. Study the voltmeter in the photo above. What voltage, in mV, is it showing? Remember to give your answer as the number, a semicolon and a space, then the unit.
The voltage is 127.5; mV
